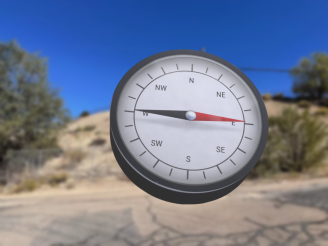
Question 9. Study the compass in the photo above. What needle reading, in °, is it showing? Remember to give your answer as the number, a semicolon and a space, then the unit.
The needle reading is 90; °
